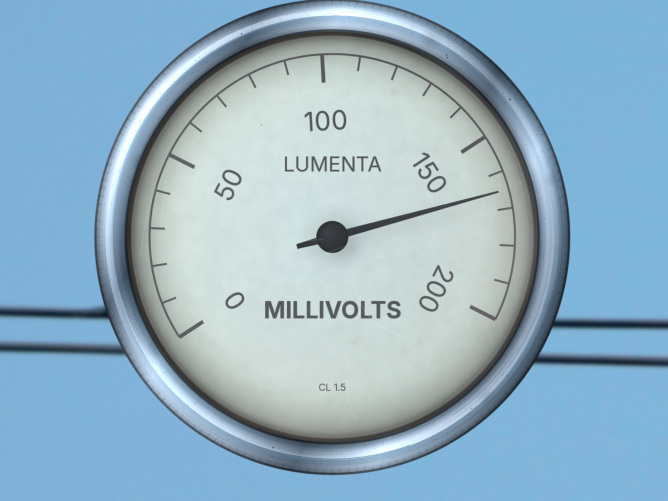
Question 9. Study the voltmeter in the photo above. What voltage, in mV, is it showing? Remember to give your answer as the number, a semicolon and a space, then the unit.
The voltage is 165; mV
